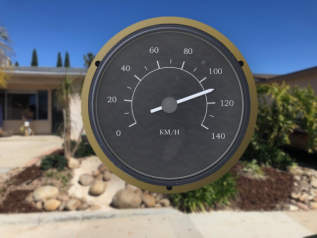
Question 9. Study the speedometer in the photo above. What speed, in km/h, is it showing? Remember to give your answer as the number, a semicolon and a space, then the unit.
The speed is 110; km/h
